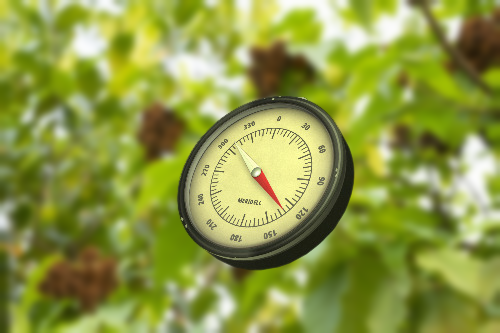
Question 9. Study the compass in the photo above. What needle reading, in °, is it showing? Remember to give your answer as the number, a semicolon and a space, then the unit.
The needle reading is 130; °
